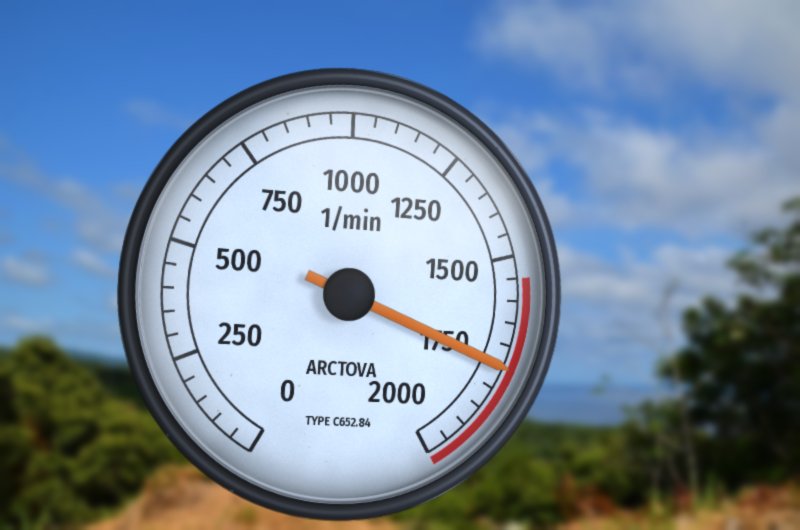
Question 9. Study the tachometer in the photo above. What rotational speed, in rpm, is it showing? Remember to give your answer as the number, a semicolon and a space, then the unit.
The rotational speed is 1750; rpm
